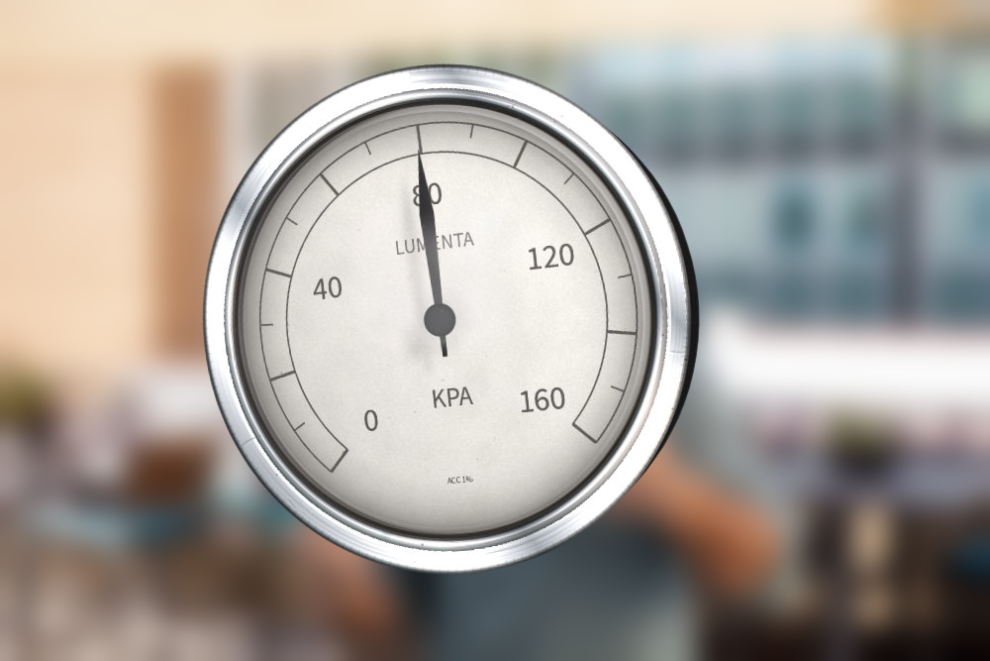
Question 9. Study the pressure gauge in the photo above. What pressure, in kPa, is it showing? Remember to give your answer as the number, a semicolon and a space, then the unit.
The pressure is 80; kPa
